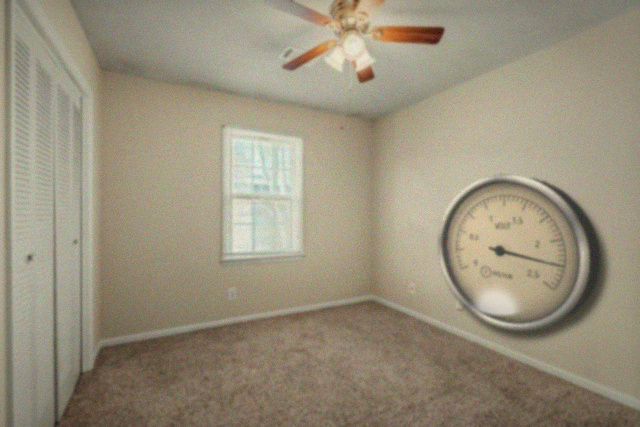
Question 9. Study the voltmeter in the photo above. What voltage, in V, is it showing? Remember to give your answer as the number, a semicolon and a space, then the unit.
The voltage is 2.25; V
